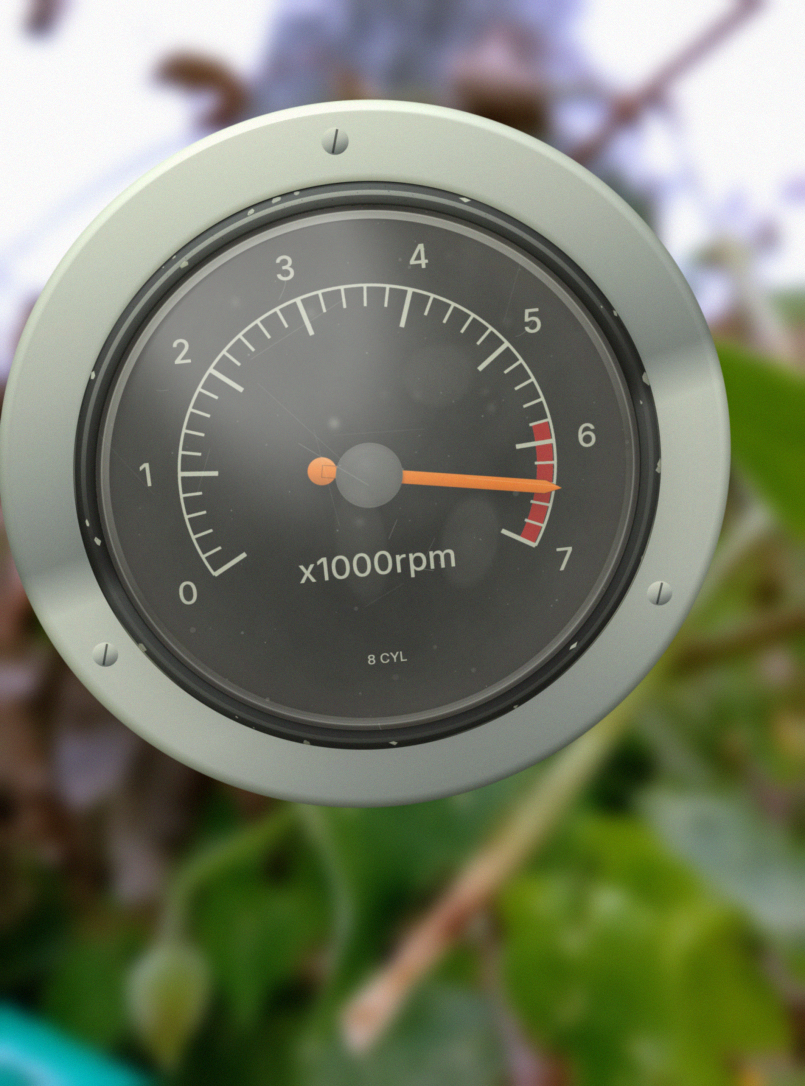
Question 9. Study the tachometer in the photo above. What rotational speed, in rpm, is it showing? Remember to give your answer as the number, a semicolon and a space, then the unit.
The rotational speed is 6400; rpm
